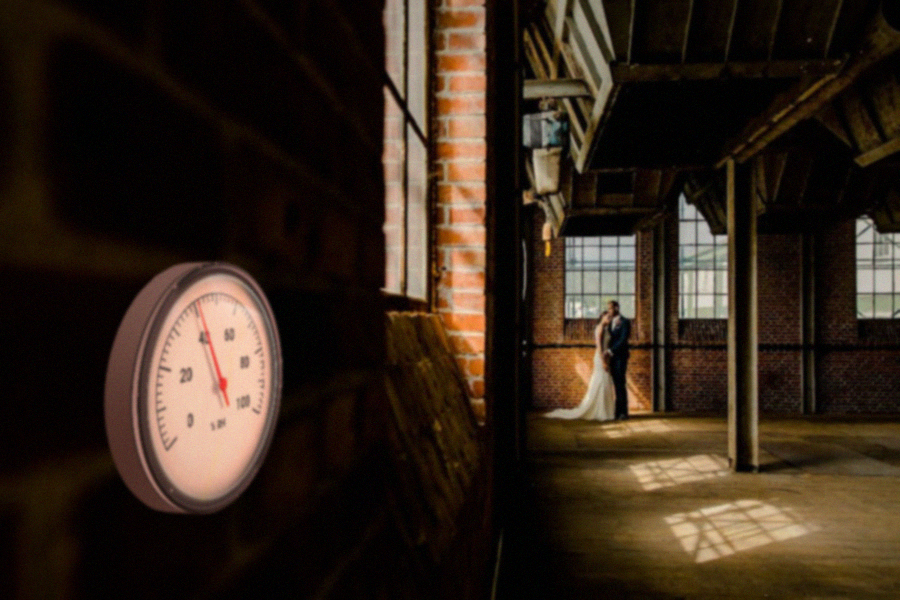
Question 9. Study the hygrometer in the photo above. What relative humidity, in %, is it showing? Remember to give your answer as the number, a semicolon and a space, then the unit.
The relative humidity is 40; %
